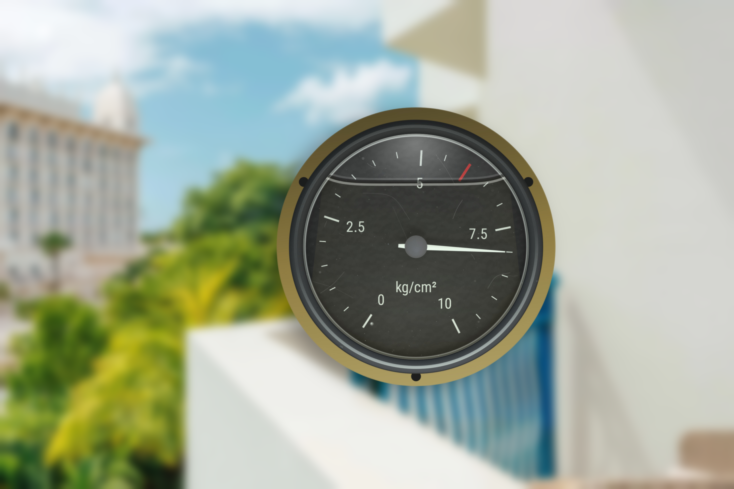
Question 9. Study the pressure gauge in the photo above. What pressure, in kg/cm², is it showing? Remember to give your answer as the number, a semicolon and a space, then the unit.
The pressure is 8; kg/cm²
